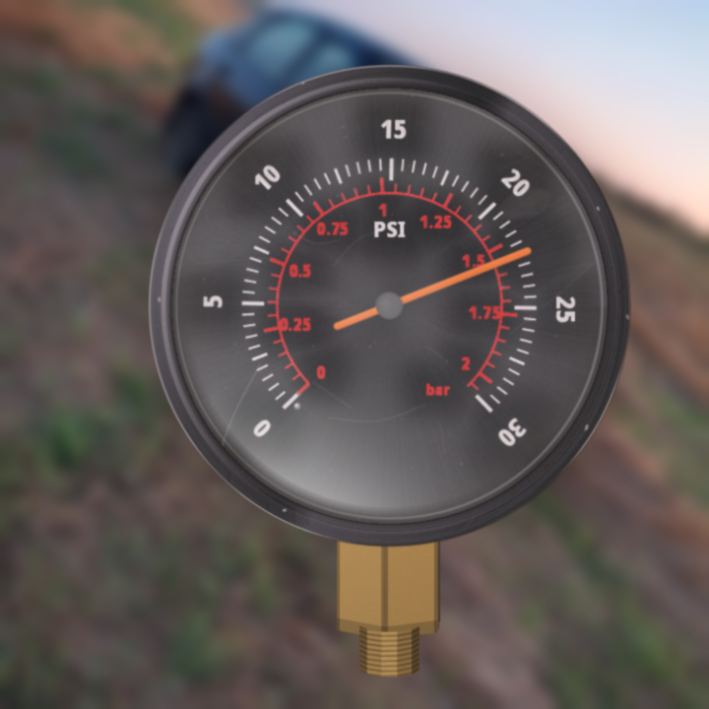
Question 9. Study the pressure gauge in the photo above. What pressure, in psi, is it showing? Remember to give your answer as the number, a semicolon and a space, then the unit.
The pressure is 22.5; psi
